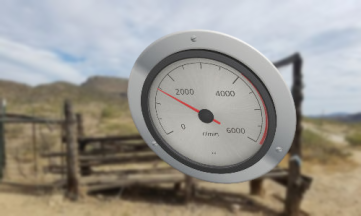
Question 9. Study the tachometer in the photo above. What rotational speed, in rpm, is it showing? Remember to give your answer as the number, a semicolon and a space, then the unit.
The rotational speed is 1500; rpm
